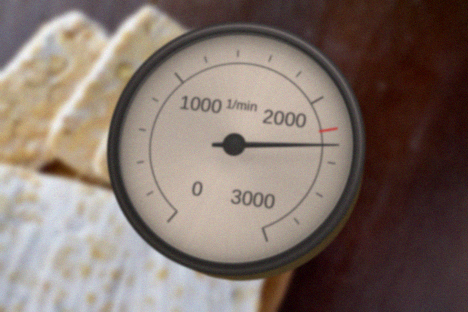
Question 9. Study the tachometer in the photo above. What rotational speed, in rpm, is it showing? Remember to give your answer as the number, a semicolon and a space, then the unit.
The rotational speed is 2300; rpm
